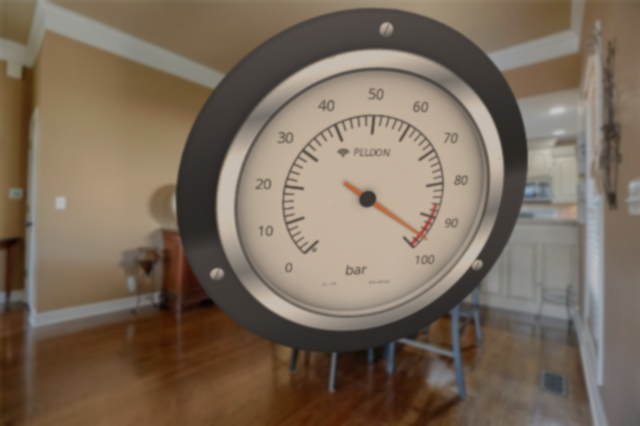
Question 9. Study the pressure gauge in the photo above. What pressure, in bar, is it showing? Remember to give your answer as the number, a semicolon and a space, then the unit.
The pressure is 96; bar
